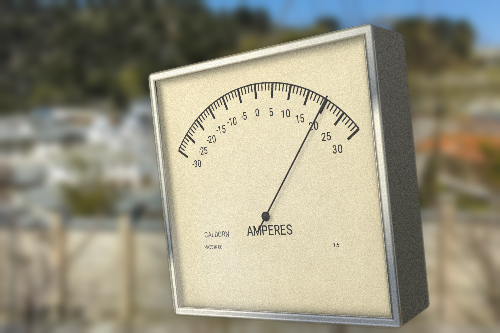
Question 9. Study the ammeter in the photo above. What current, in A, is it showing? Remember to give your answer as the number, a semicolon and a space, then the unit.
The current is 20; A
